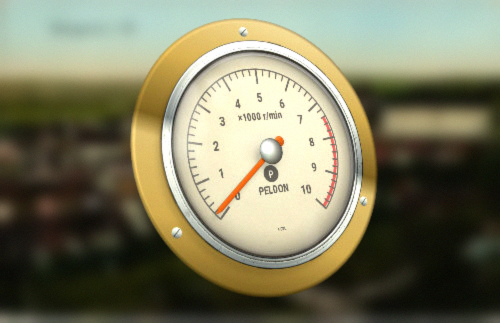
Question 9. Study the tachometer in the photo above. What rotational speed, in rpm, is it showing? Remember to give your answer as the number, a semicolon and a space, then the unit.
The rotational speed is 200; rpm
